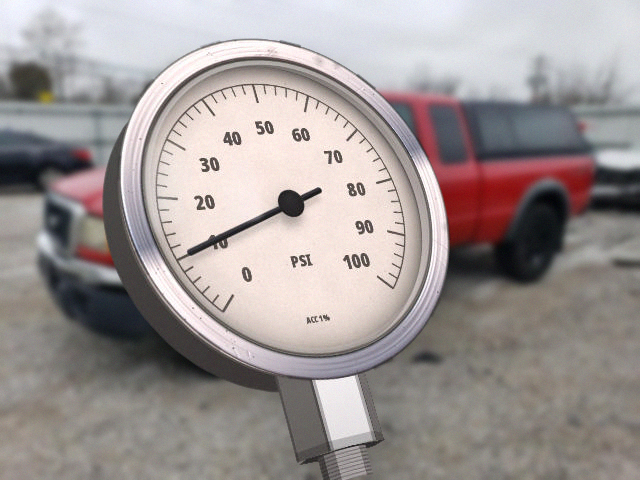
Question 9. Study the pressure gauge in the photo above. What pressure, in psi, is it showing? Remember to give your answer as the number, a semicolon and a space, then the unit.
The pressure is 10; psi
